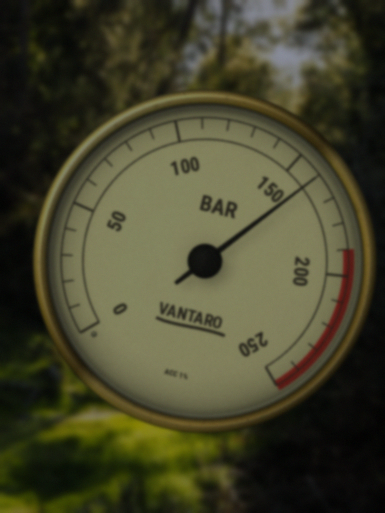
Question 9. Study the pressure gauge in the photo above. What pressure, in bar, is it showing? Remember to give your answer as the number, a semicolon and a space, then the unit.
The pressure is 160; bar
